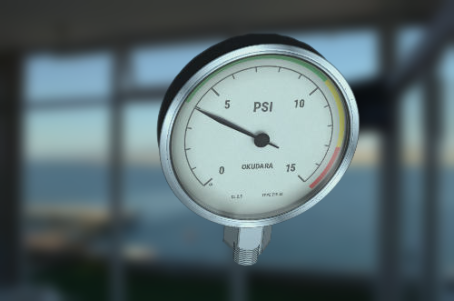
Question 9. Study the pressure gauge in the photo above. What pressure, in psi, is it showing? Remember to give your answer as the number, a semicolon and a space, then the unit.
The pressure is 4; psi
